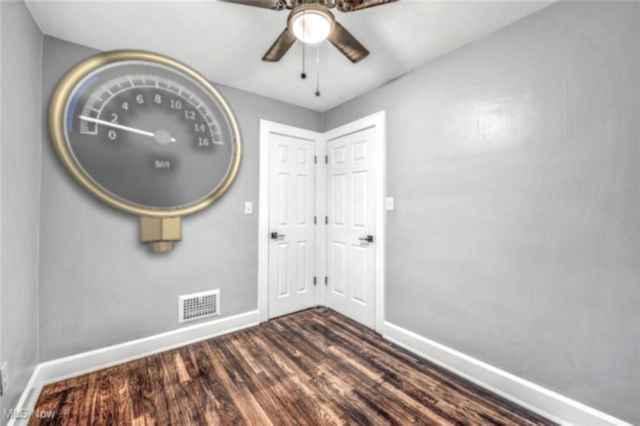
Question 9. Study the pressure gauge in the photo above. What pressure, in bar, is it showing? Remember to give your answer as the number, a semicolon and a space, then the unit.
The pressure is 1; bar
